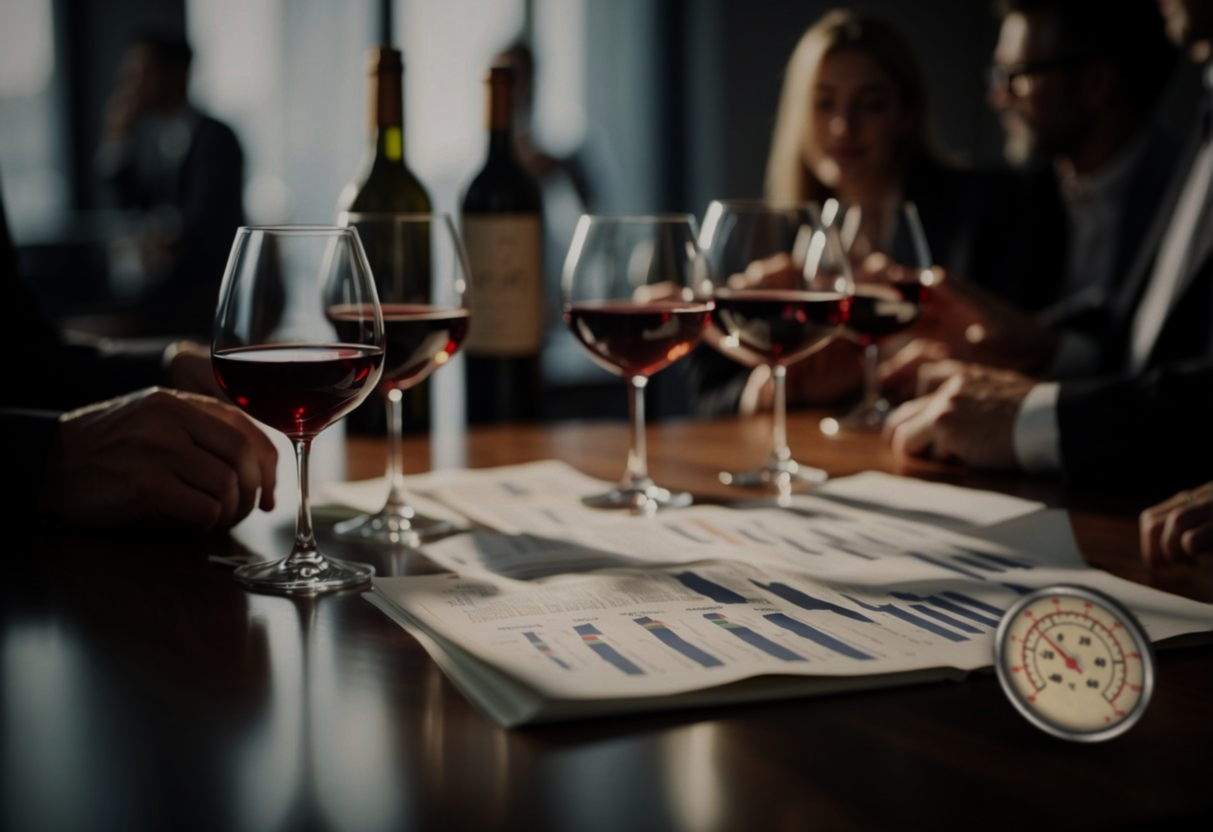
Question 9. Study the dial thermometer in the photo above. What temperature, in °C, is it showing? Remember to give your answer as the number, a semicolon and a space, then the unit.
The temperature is -8; °C
